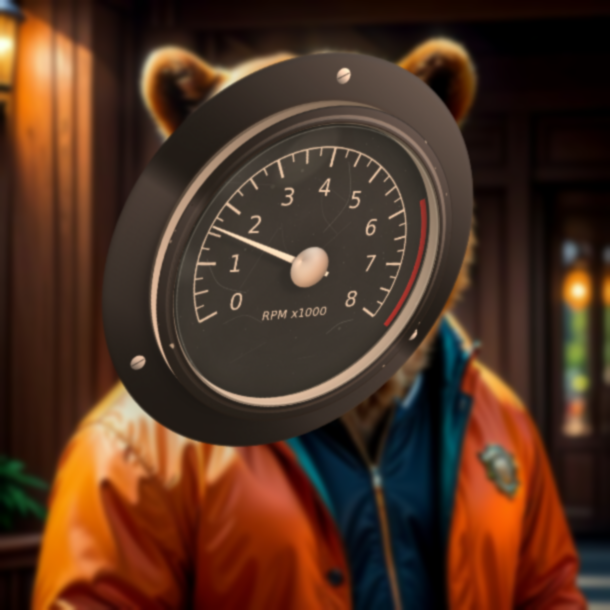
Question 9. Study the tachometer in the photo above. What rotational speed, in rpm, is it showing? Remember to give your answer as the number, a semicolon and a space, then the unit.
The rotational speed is 1625; rpm
